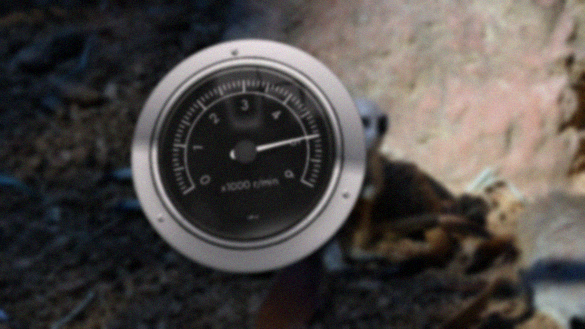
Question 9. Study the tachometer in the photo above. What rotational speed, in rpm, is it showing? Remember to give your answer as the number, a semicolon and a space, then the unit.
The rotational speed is 5000; rpm
